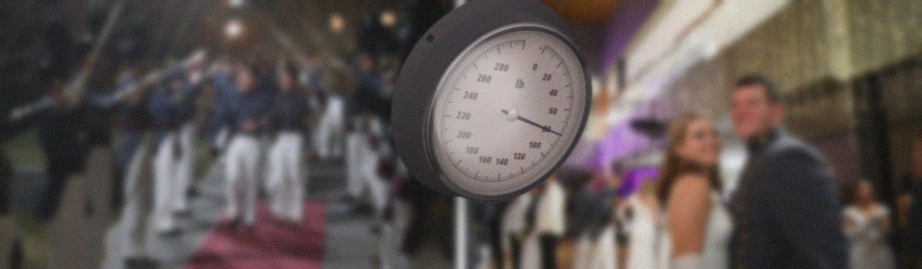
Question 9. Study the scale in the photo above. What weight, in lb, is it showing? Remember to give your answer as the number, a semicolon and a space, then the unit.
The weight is 80; lb
